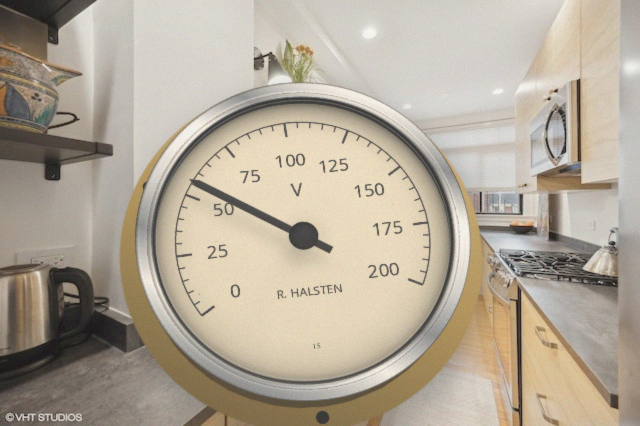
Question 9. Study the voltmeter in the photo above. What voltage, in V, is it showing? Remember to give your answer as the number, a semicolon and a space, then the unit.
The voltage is 55; V
